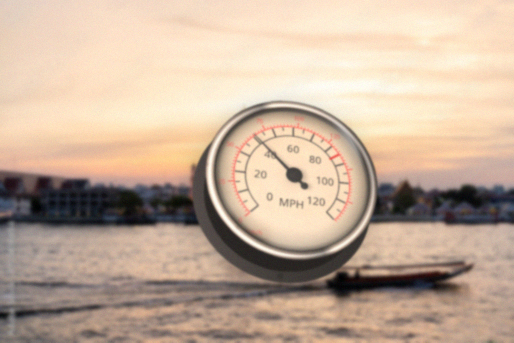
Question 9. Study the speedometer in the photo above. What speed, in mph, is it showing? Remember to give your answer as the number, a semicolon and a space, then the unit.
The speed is 40; mph
